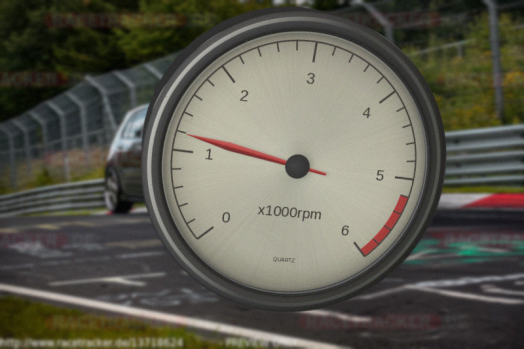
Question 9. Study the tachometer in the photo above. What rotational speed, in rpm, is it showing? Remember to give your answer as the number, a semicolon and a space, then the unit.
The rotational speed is 1200; rpm
